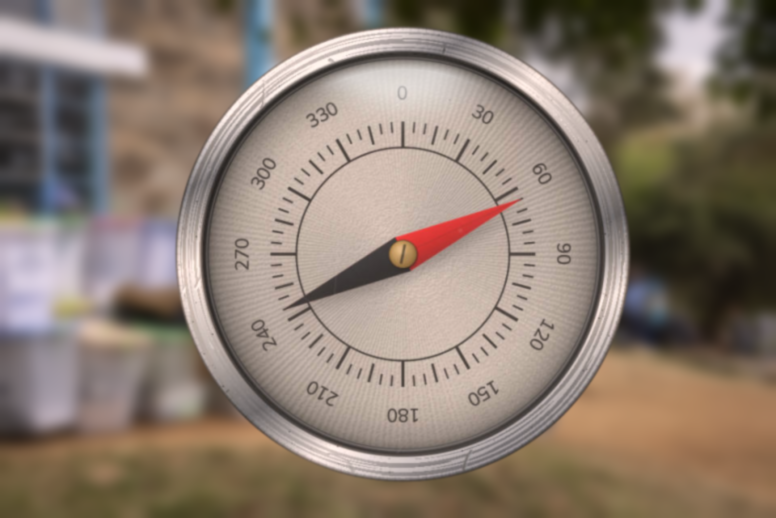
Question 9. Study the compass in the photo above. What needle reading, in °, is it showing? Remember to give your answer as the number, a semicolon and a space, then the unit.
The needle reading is 65; °
